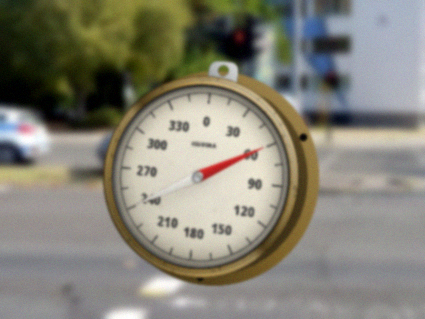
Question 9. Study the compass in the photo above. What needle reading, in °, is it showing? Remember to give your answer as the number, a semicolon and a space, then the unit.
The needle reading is 60; °
